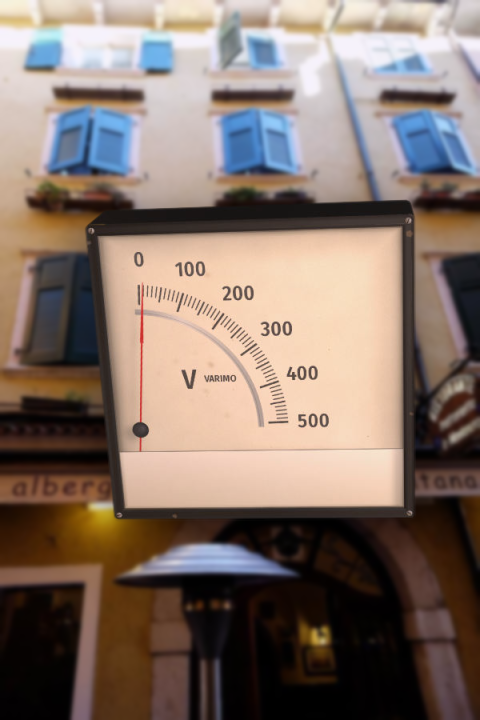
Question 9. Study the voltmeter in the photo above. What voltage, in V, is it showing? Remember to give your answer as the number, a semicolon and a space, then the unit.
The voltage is 10; V
